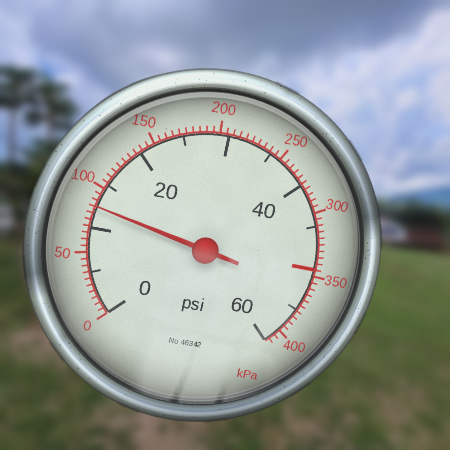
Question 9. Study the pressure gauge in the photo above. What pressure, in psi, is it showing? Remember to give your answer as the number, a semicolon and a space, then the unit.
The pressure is 12.5; psi
